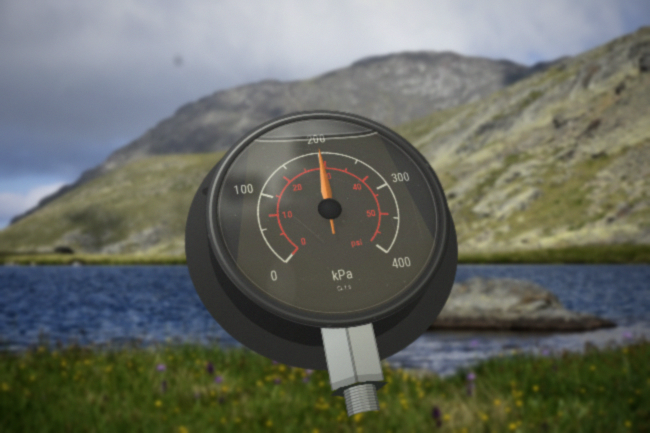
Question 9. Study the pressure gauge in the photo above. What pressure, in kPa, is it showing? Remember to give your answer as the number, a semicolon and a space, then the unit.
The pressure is 200; kPa
